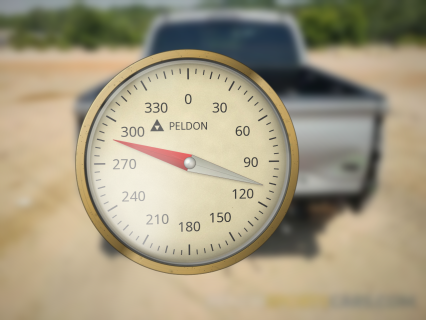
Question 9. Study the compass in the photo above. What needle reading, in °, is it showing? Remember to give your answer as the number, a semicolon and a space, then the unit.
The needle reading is 287.5; °
